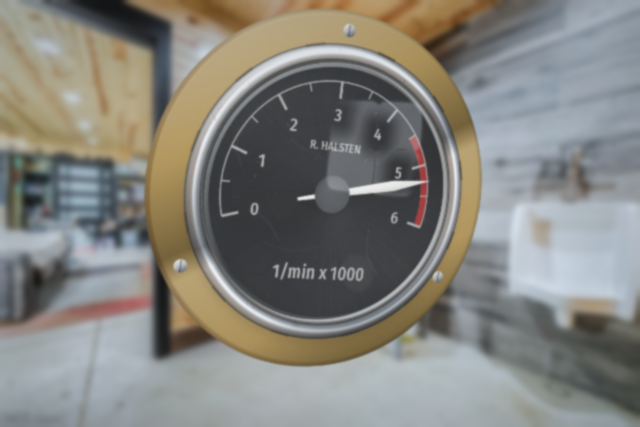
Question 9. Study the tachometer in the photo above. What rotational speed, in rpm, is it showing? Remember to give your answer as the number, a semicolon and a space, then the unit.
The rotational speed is 5250; rpm
